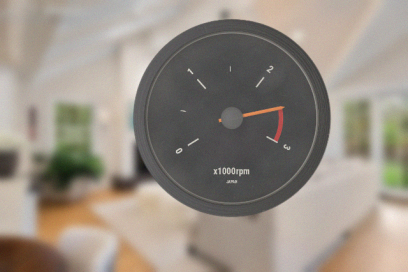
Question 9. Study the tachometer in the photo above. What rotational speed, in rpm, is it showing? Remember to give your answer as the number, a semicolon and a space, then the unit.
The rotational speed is 2500; rpm
